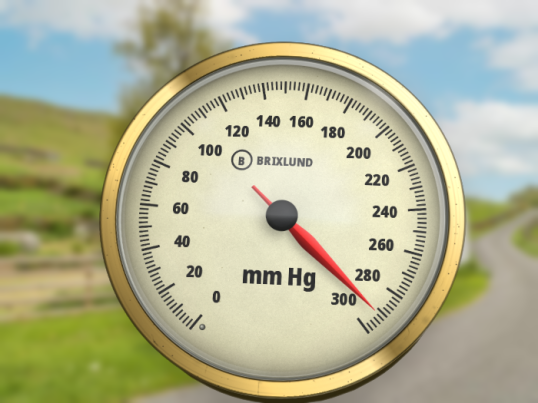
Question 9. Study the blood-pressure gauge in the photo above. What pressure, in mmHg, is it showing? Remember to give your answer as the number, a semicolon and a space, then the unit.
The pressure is 292; mmHg
